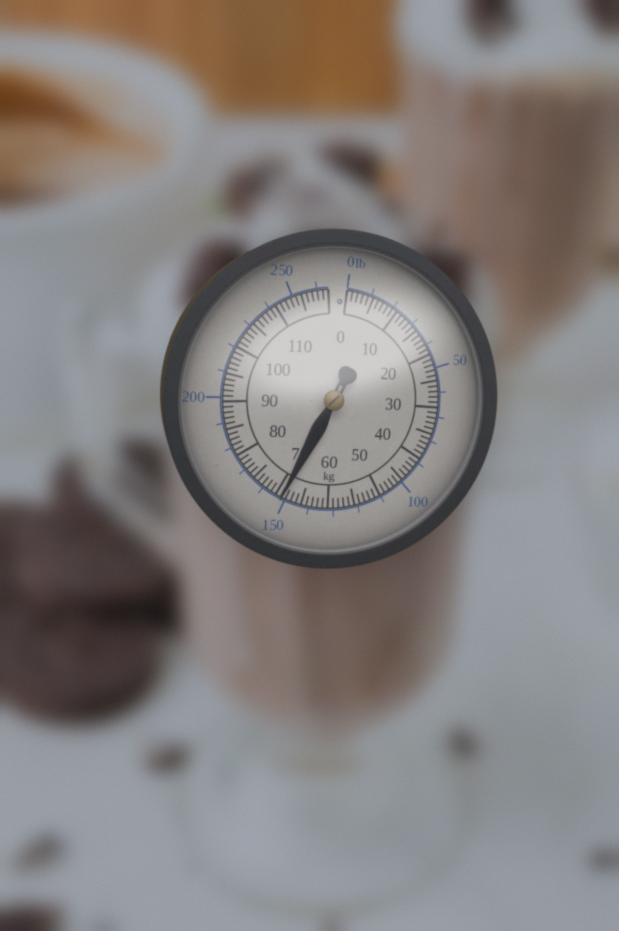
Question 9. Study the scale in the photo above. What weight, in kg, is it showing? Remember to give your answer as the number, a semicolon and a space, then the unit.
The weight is 69; kg
